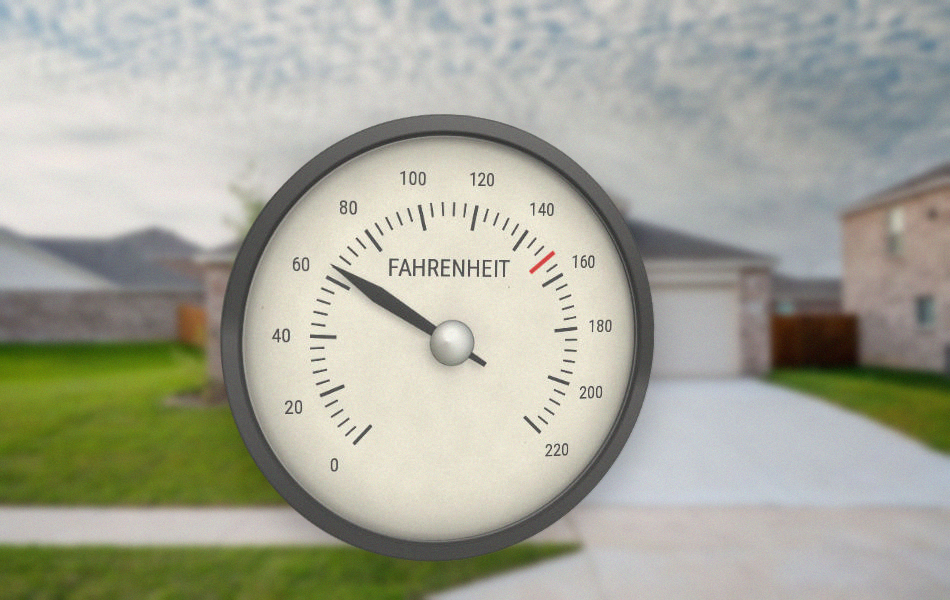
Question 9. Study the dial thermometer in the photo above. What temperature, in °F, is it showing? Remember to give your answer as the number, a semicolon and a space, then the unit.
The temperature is 64; °F
